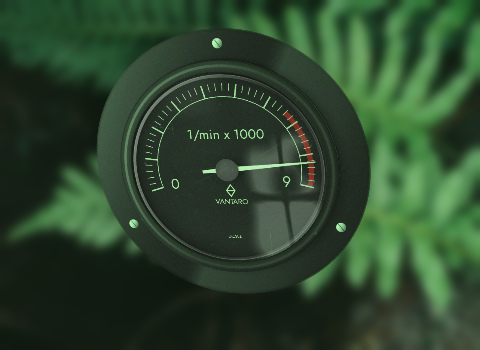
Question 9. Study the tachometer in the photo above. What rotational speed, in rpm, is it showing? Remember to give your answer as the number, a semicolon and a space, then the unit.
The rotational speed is 8200; rpm
